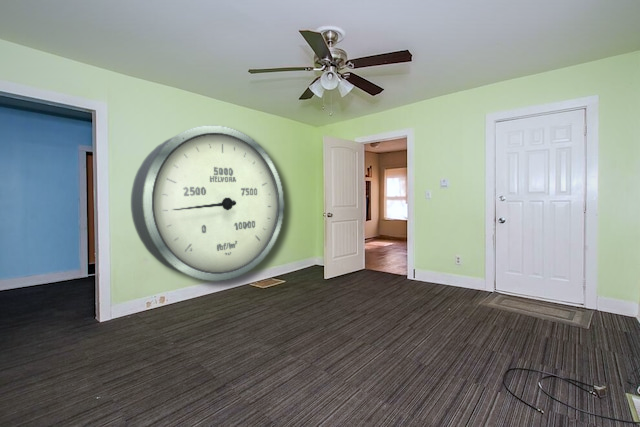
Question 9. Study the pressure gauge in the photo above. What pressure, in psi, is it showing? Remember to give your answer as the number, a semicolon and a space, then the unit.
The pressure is 1500; psi
